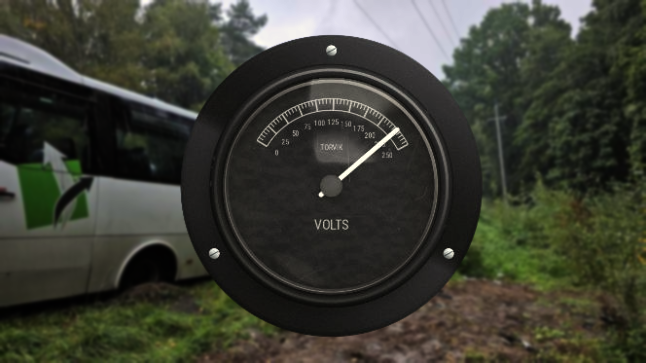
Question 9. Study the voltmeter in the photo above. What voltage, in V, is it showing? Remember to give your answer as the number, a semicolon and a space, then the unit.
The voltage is 225; V
